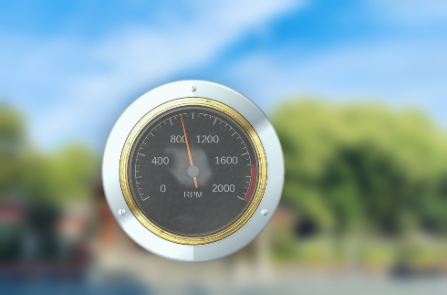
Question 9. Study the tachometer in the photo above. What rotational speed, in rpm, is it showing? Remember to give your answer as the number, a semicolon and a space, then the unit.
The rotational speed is 900; rpm
